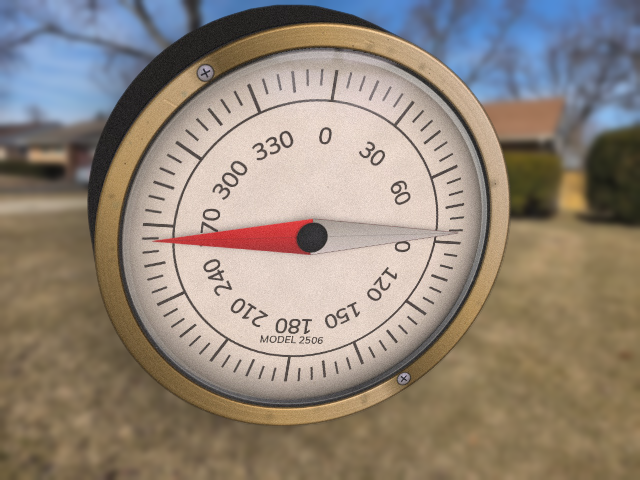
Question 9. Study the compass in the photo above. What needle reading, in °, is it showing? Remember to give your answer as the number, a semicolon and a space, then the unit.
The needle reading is 265; °
